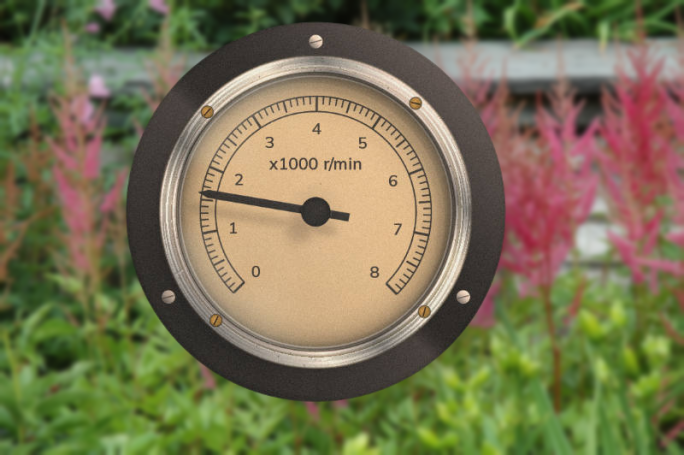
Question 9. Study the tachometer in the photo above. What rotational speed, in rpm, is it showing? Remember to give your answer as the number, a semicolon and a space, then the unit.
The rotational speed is 1600; rpm
